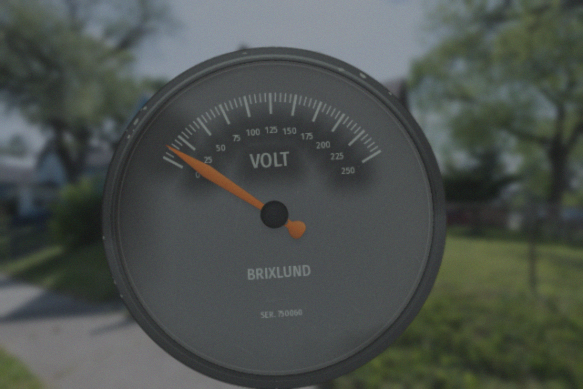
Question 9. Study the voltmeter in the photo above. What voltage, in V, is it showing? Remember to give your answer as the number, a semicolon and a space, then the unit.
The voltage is 10; V
